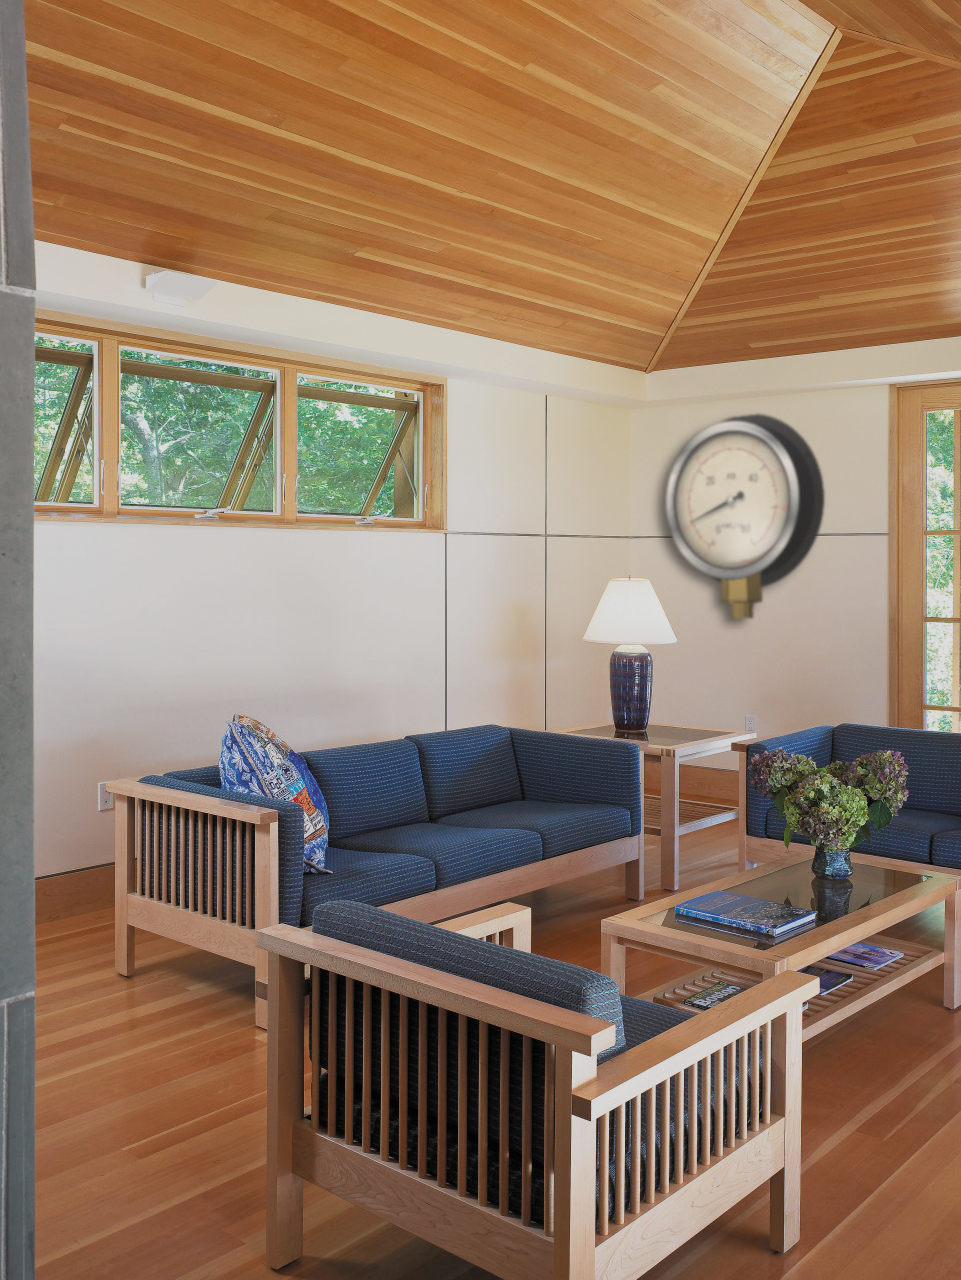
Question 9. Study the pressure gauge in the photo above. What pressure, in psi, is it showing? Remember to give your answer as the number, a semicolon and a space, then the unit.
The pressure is 7.5; psi
